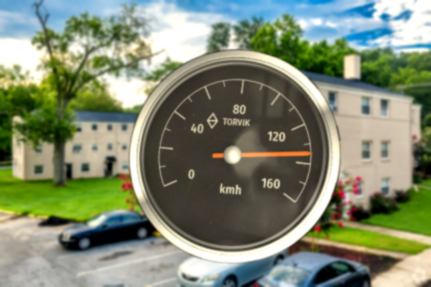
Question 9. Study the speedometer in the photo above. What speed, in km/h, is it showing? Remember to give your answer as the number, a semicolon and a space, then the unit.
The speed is 135; km/h
